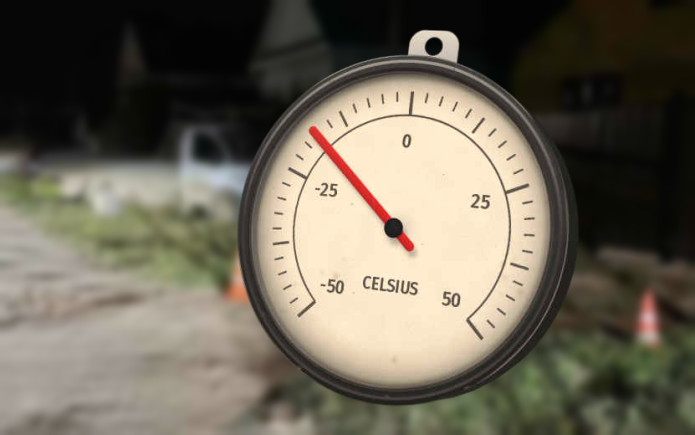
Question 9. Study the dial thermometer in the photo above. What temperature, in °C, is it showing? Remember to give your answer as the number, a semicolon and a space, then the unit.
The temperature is -17.5; °C
